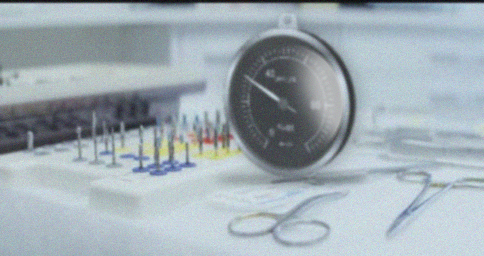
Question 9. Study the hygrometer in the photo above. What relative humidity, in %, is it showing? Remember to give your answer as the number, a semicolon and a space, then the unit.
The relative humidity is 30; %
